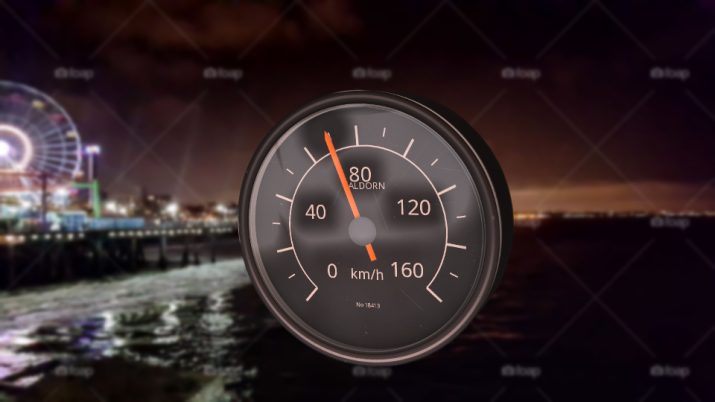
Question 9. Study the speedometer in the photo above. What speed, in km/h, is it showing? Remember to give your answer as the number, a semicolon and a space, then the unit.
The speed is 70; km/h
